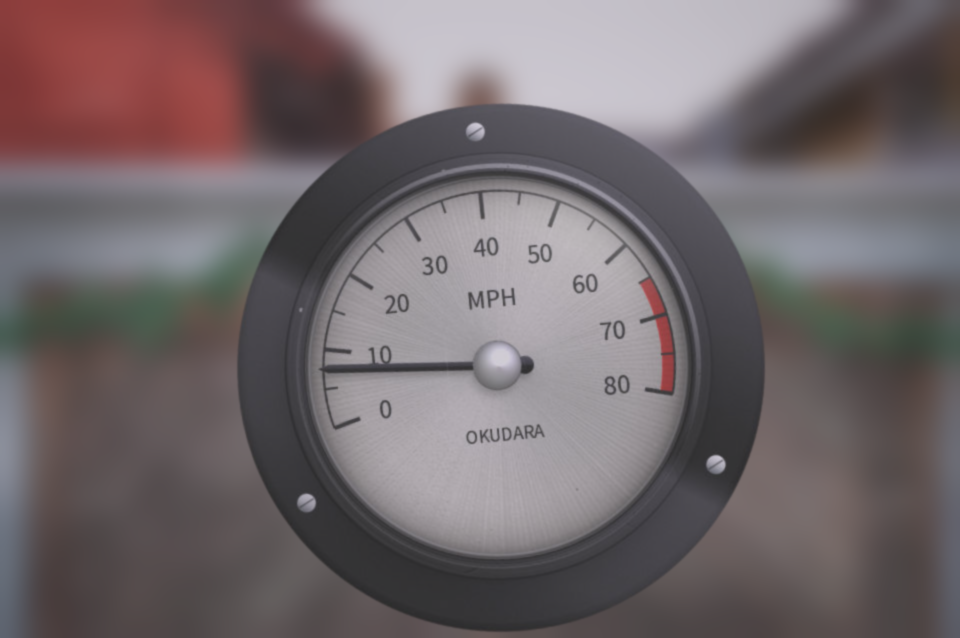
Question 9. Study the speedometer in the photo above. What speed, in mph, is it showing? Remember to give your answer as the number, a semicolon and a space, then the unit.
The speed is 7.5; mph
